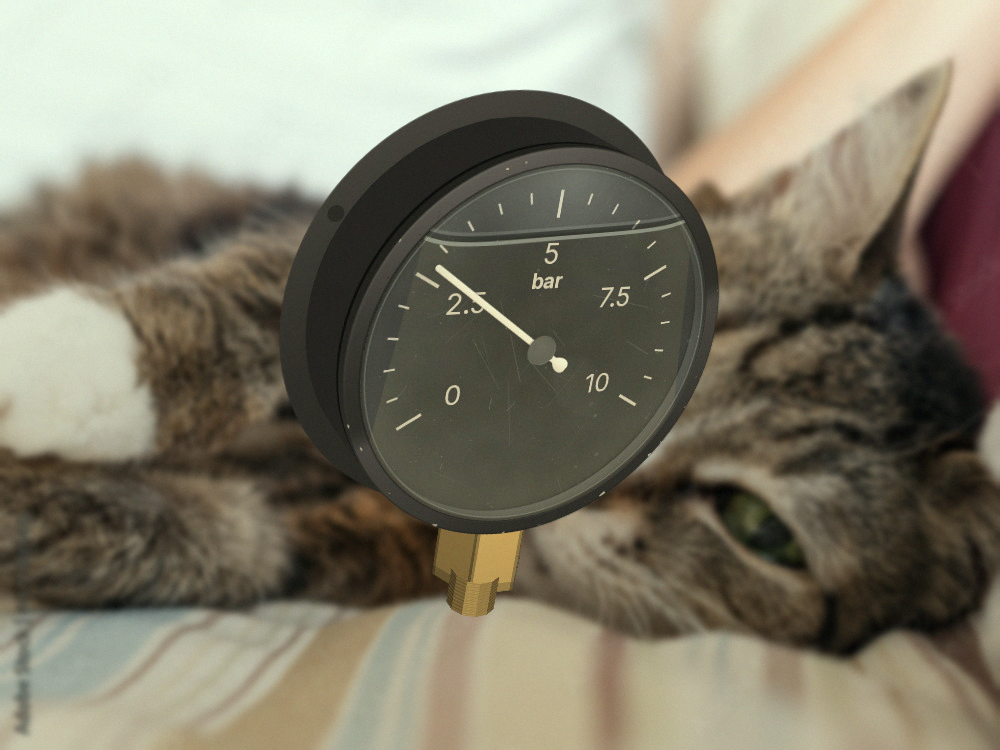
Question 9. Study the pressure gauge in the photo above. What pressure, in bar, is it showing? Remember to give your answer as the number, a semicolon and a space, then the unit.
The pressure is 2.75; bar
